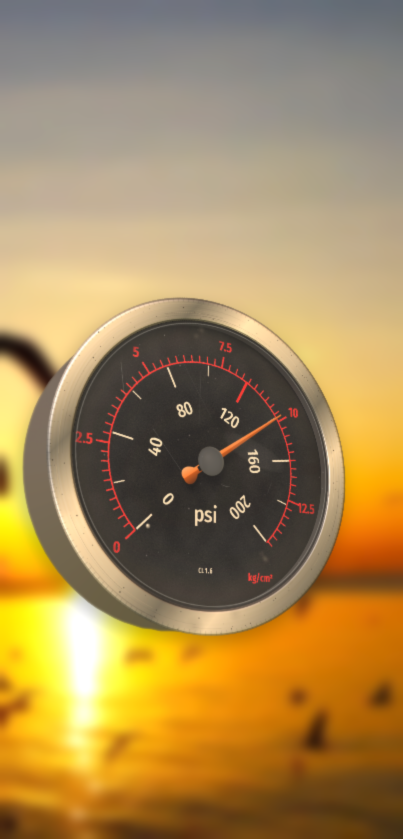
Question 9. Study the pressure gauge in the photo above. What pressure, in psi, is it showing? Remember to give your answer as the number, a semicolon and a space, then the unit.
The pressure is 140; psi
